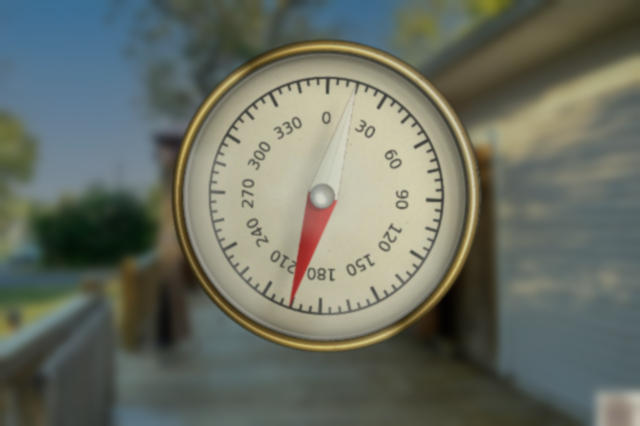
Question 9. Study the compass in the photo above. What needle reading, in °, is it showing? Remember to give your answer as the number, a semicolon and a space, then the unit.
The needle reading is 195; °
